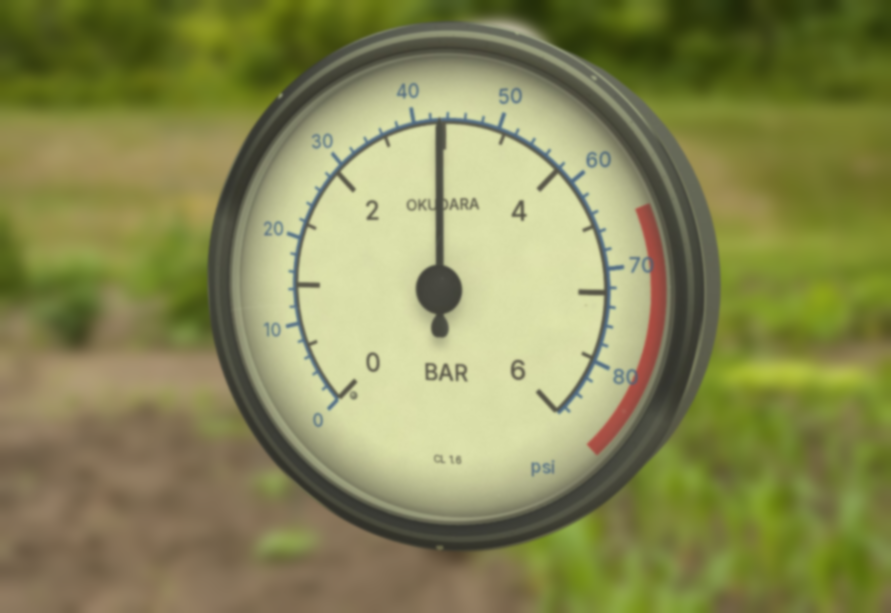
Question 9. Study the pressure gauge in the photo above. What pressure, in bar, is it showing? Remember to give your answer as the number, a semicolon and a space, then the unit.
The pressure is 3; bar
